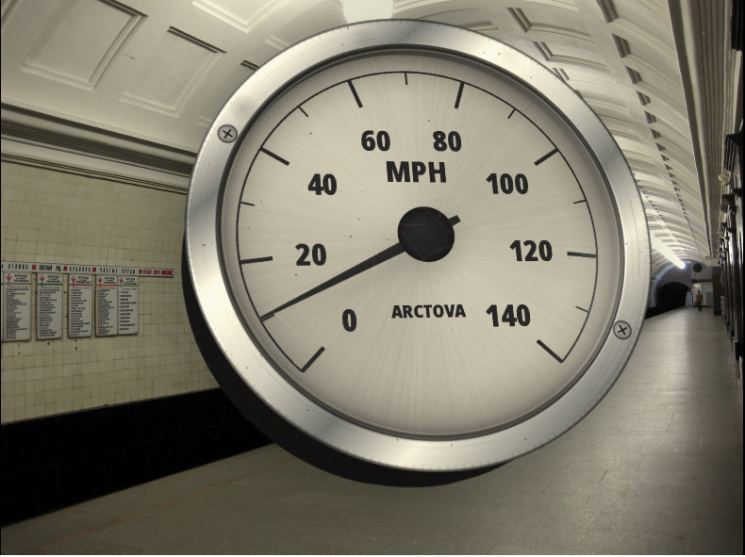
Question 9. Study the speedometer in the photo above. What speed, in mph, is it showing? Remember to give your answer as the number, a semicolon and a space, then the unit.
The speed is 10; mph
